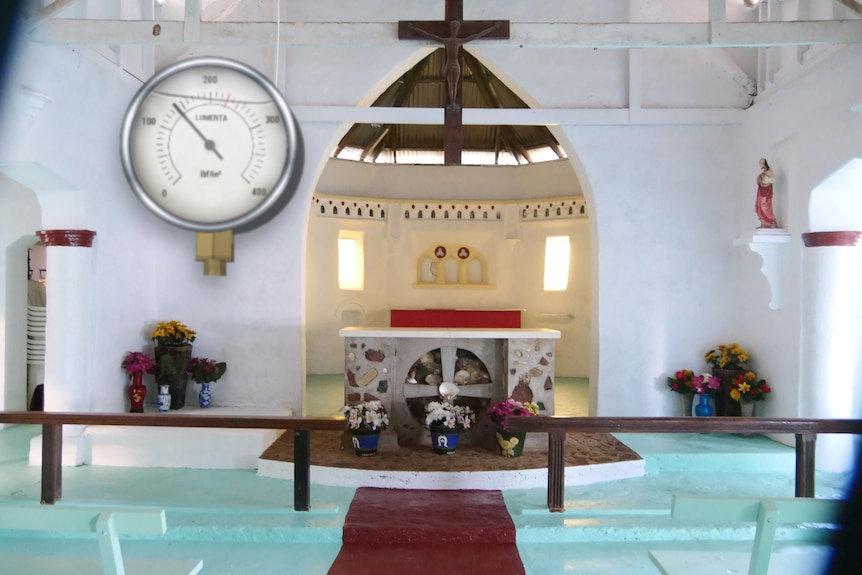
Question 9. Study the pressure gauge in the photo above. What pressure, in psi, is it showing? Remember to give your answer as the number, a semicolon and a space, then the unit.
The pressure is 140; psi
